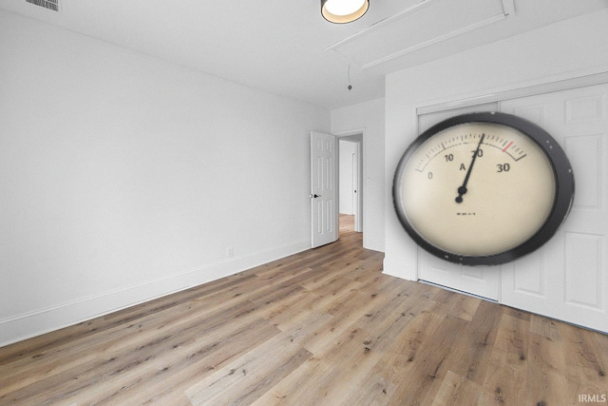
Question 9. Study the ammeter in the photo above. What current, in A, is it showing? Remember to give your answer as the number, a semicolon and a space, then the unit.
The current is 20; A
